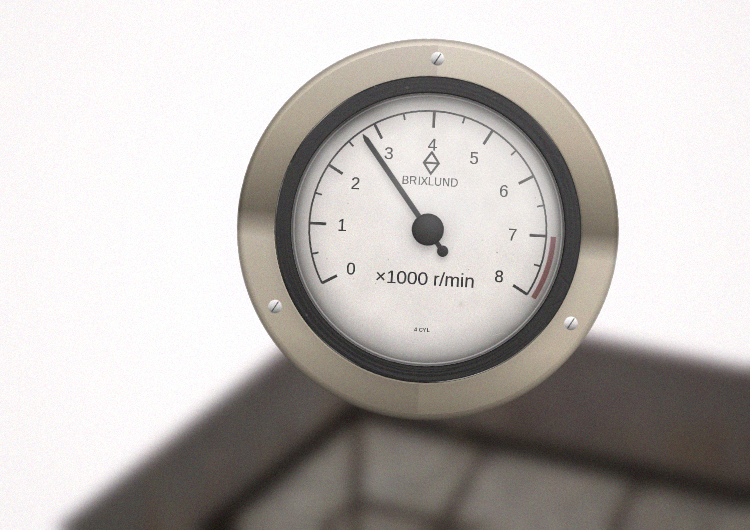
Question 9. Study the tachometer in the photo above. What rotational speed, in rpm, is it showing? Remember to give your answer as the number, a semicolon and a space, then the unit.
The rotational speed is 2750; rpm
